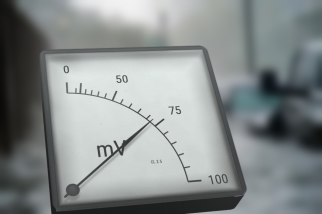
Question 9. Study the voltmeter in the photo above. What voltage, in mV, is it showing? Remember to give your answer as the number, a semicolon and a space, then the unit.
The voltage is 72.5; mV
